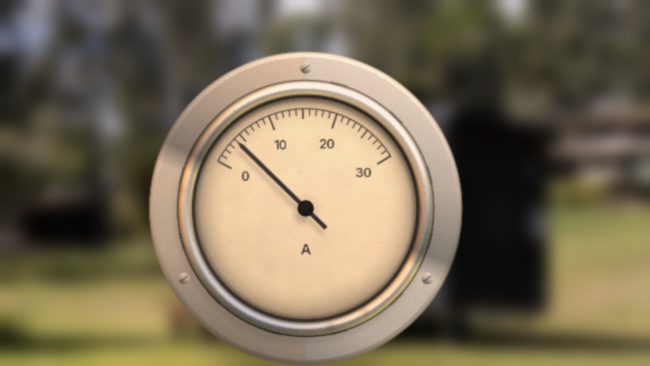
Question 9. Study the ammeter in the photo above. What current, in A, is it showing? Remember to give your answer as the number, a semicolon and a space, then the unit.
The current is 4; A
